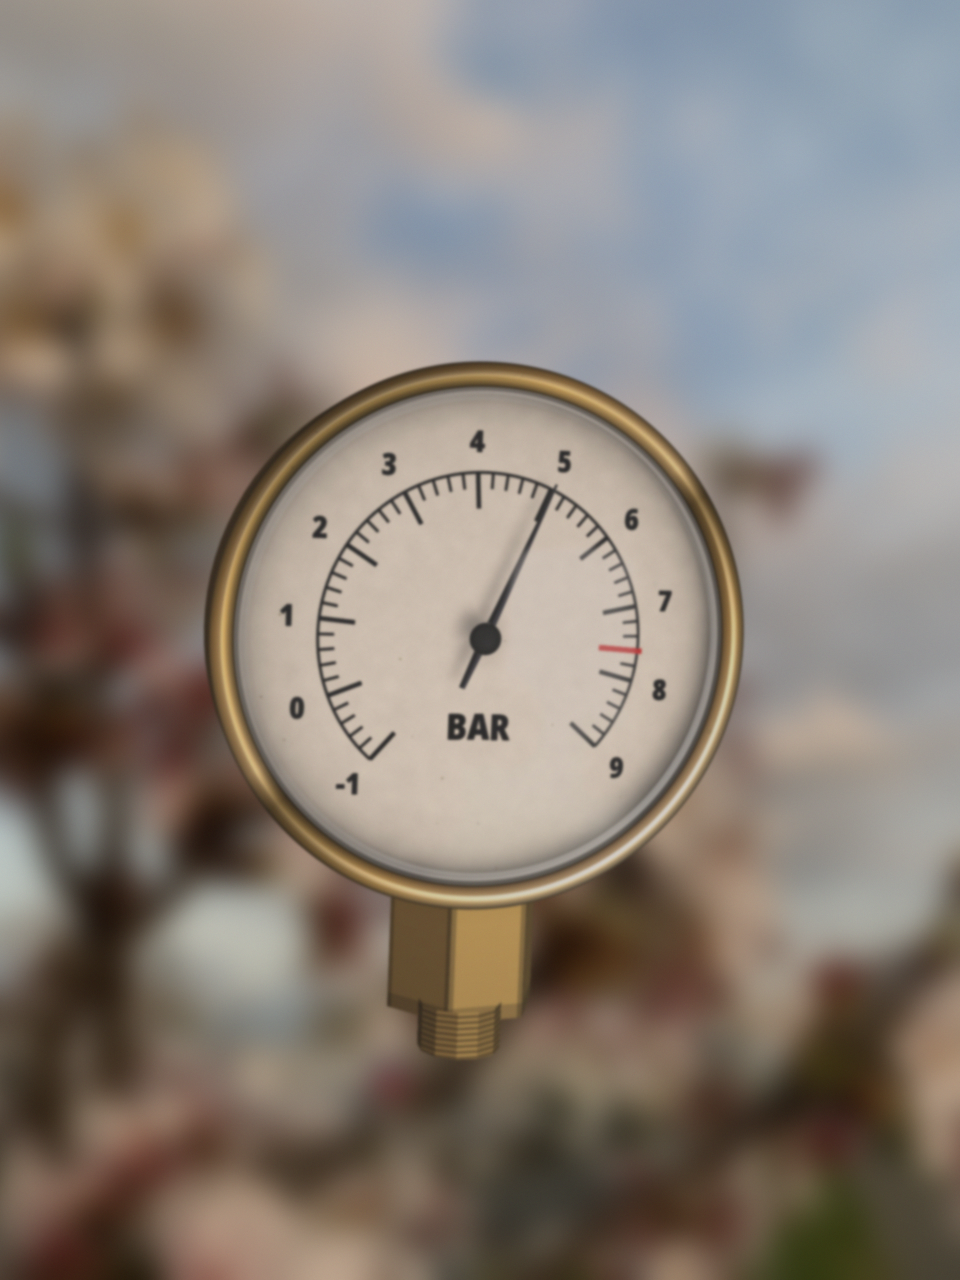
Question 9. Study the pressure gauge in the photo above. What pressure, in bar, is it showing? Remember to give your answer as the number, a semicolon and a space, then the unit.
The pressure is 5; bar
